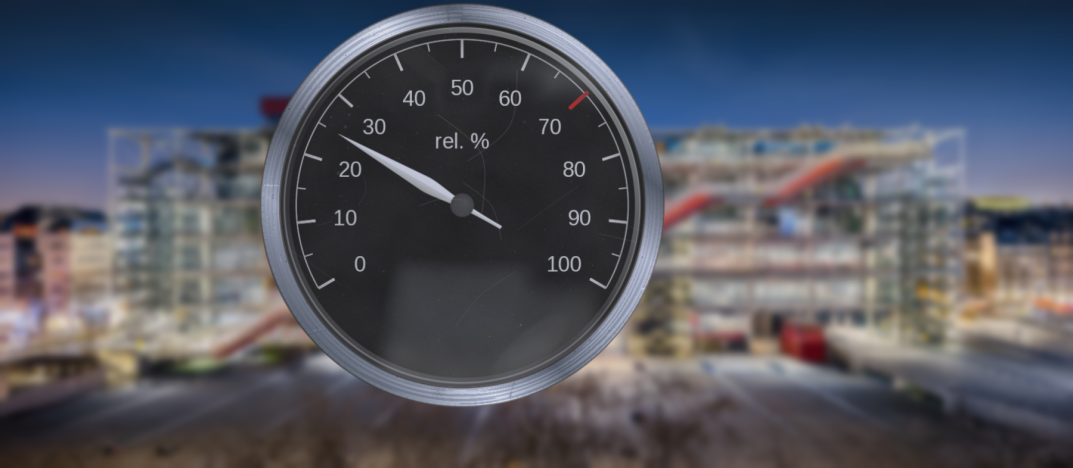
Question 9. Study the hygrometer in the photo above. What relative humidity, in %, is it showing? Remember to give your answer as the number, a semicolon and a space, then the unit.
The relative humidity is 25; %
